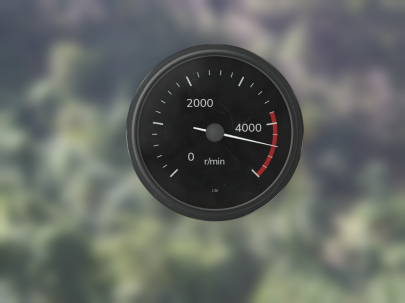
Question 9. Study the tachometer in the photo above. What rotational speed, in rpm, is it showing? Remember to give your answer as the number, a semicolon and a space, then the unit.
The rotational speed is 4400; rpm
